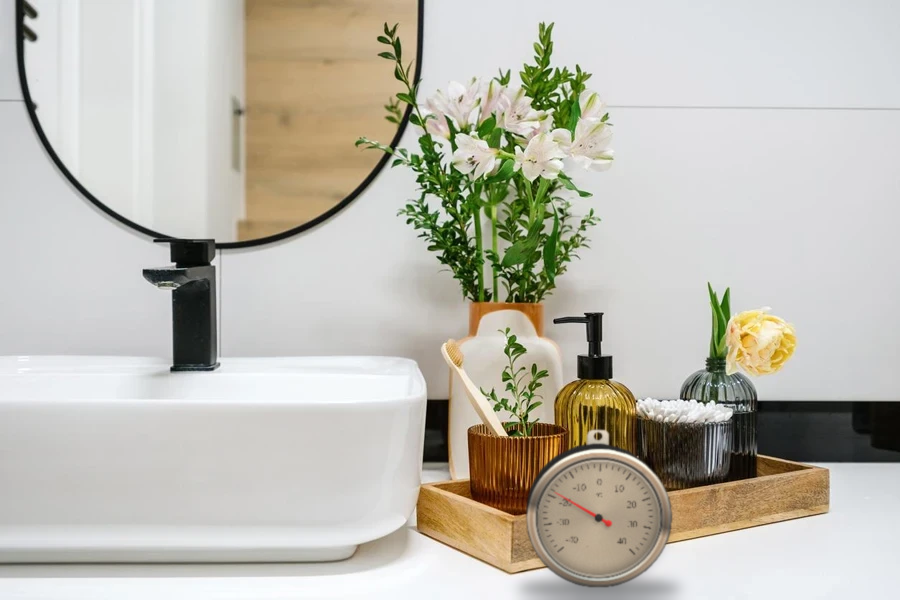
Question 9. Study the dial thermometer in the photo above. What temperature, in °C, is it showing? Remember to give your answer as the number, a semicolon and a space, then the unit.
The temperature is -18; °C
